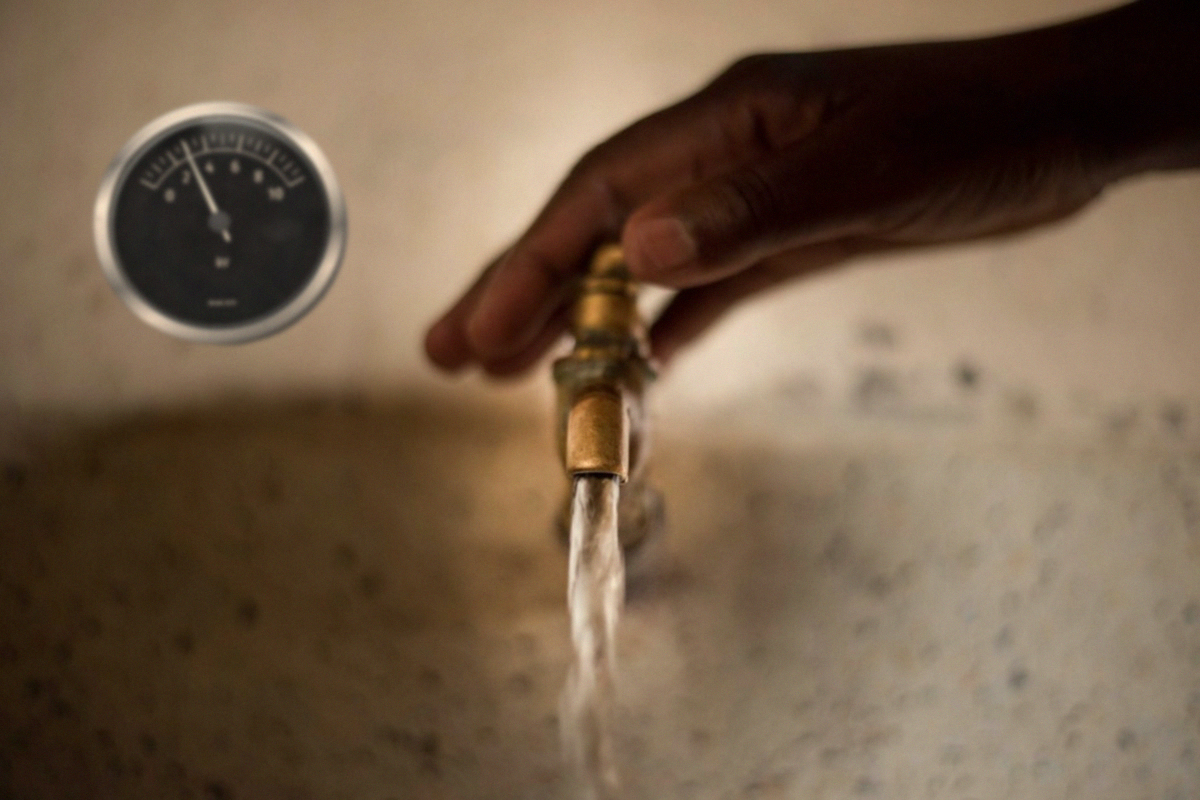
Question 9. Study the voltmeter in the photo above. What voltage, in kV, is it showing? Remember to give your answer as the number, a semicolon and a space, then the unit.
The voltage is 3; kV
